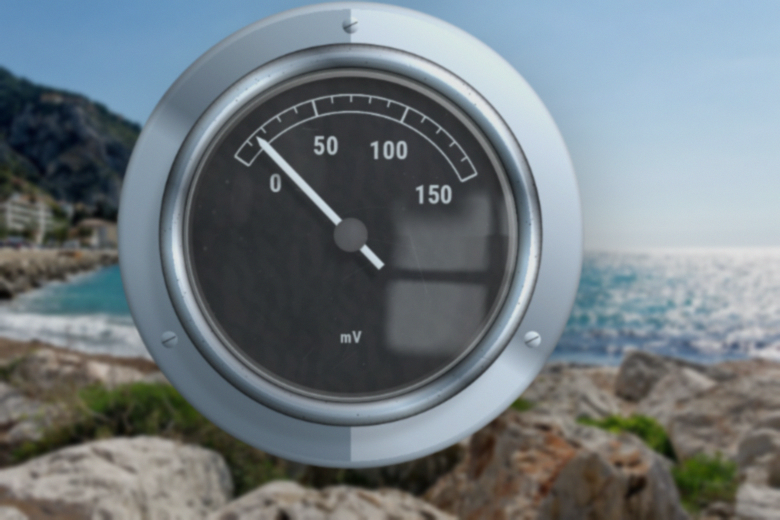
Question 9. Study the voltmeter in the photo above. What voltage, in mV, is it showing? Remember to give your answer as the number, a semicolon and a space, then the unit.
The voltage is 15; mV
